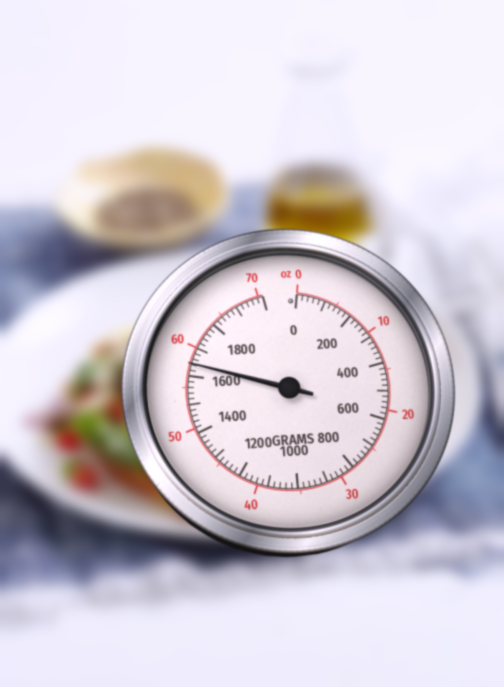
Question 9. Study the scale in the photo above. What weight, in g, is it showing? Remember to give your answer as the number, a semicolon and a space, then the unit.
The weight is 1640; g
